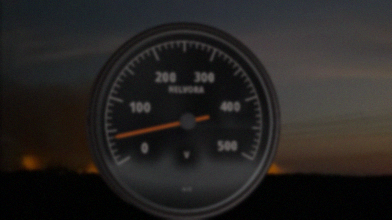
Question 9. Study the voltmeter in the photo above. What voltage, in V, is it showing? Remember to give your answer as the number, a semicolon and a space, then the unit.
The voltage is 40; V
